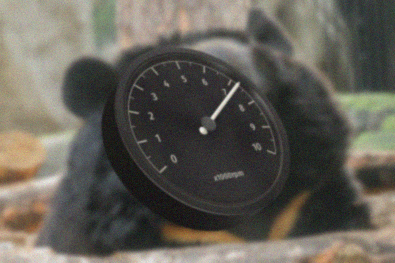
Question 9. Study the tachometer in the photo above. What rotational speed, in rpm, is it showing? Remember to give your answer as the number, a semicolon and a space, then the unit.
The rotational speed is 7250; rpm
